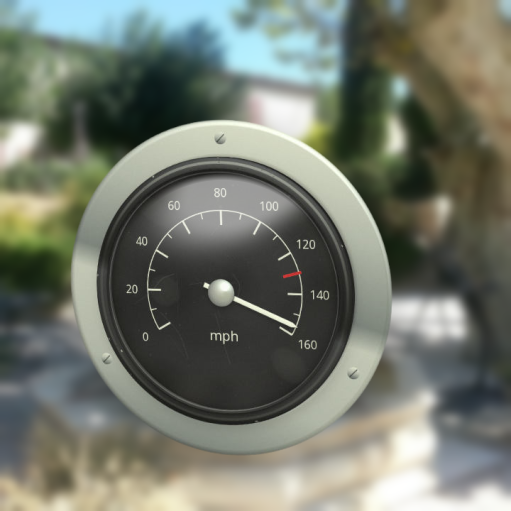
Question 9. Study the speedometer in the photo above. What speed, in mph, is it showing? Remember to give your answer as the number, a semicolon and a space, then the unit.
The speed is 155; mph
